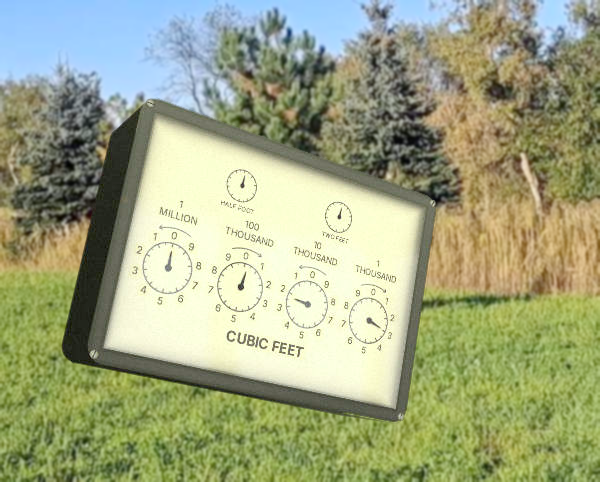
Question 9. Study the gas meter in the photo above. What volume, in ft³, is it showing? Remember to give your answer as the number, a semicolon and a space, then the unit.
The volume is 2300; ft³
